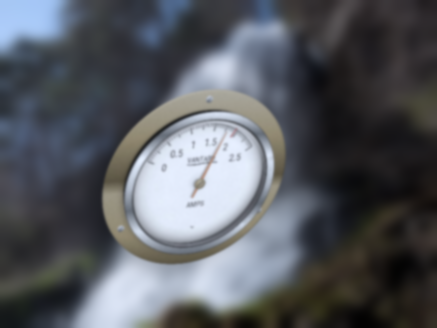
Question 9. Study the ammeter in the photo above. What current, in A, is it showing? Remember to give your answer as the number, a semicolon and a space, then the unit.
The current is 1.75; A
